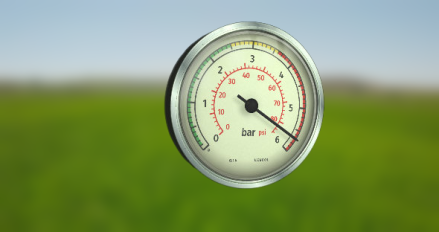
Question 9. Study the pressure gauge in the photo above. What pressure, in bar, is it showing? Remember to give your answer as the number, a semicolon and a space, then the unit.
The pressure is 5.7; bar
